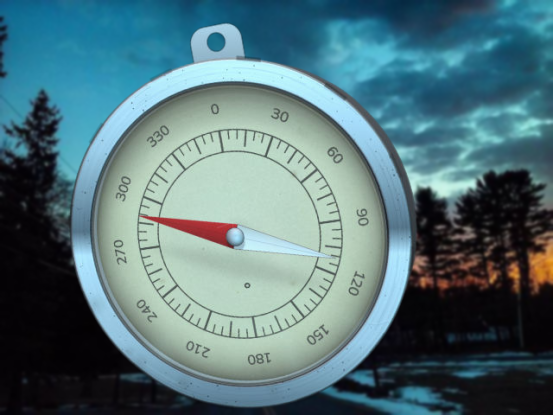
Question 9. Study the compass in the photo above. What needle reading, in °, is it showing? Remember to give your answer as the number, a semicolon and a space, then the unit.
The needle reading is 290; °
